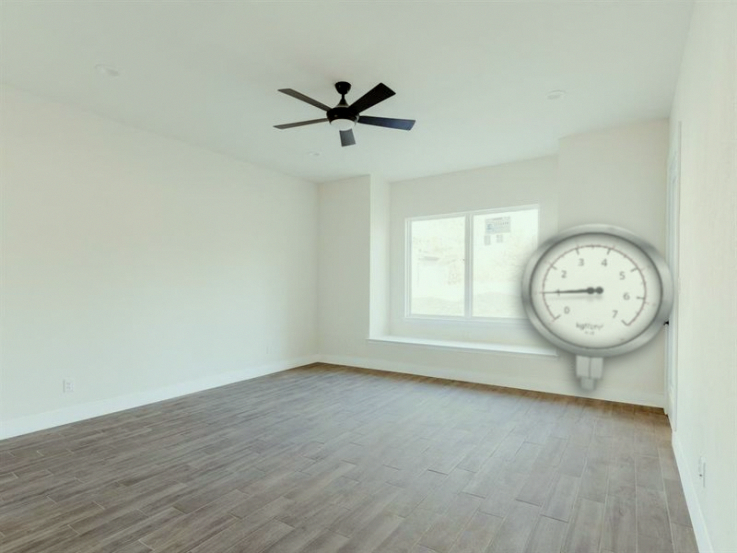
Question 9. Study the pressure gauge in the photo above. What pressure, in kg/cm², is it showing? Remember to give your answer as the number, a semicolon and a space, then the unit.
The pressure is 1; kg/cm²
